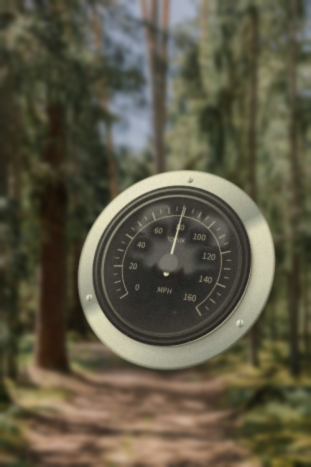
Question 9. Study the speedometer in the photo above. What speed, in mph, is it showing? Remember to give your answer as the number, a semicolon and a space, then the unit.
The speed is 80; mph
